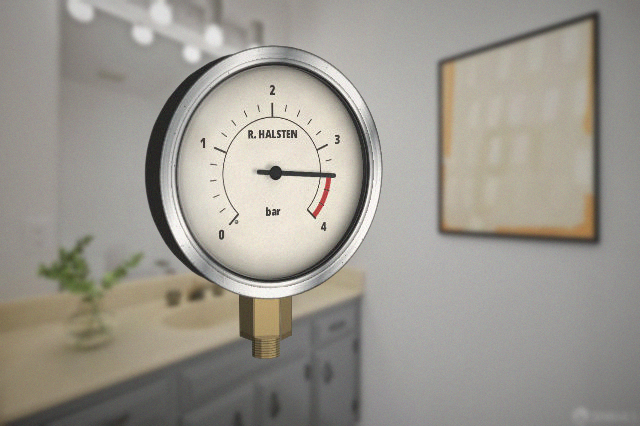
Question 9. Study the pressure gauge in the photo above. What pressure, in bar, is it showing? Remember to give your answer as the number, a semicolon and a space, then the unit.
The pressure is 3.4; bar
